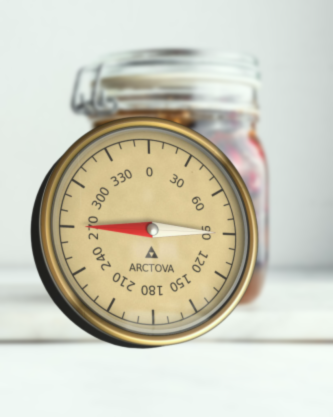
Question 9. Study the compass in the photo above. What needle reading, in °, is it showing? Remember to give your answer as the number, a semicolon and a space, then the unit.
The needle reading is 270; °
